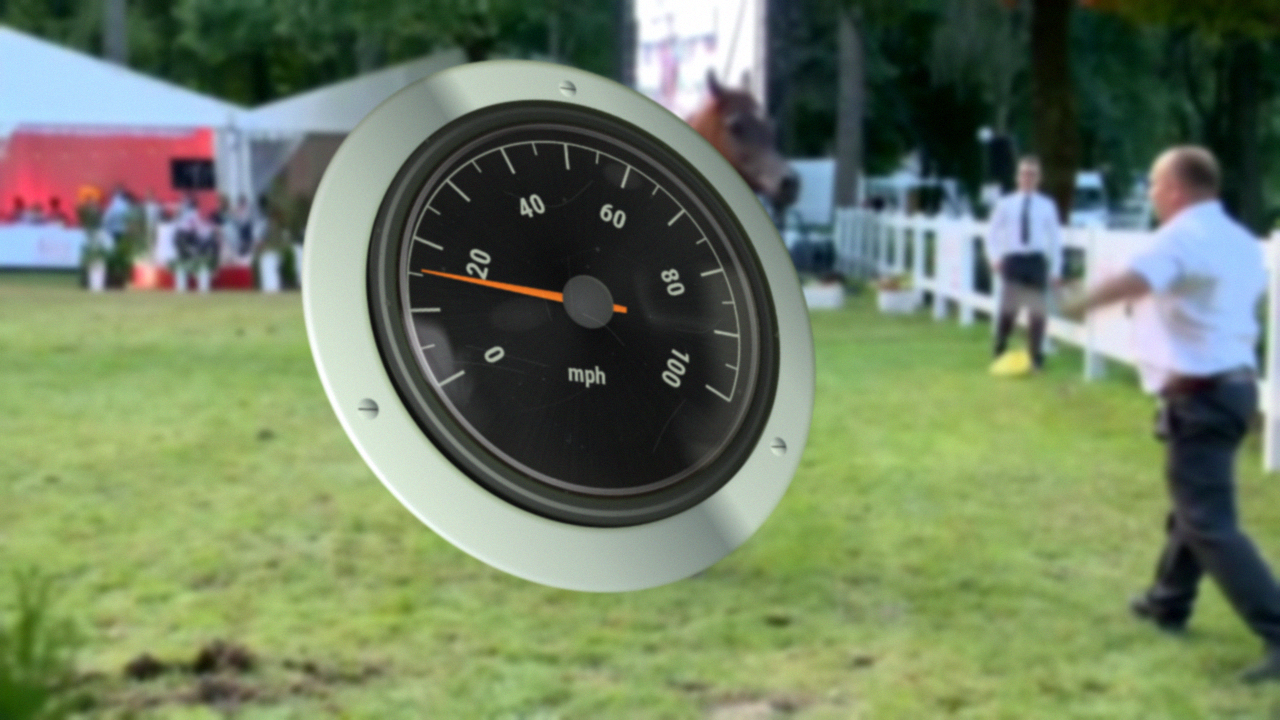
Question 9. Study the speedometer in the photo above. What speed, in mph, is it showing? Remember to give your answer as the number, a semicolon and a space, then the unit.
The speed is 15; mph
